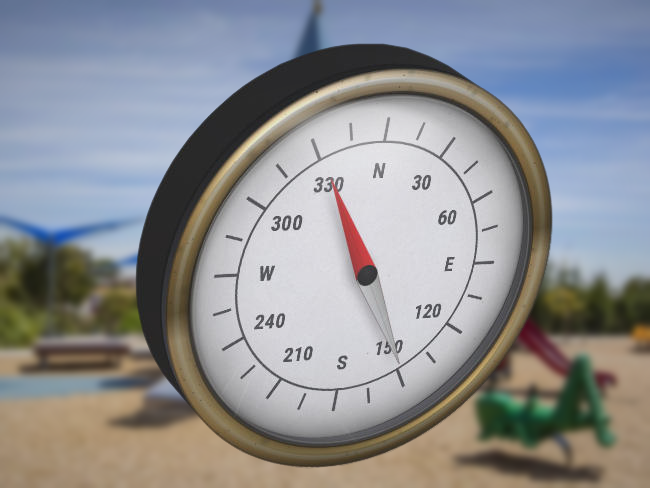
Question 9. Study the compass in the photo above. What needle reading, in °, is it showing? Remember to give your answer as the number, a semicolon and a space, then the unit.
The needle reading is 330; °
